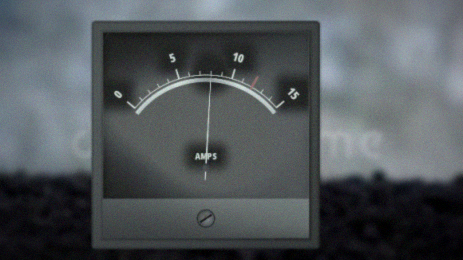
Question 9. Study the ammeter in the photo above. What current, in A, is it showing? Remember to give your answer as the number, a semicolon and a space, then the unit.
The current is 8; A
